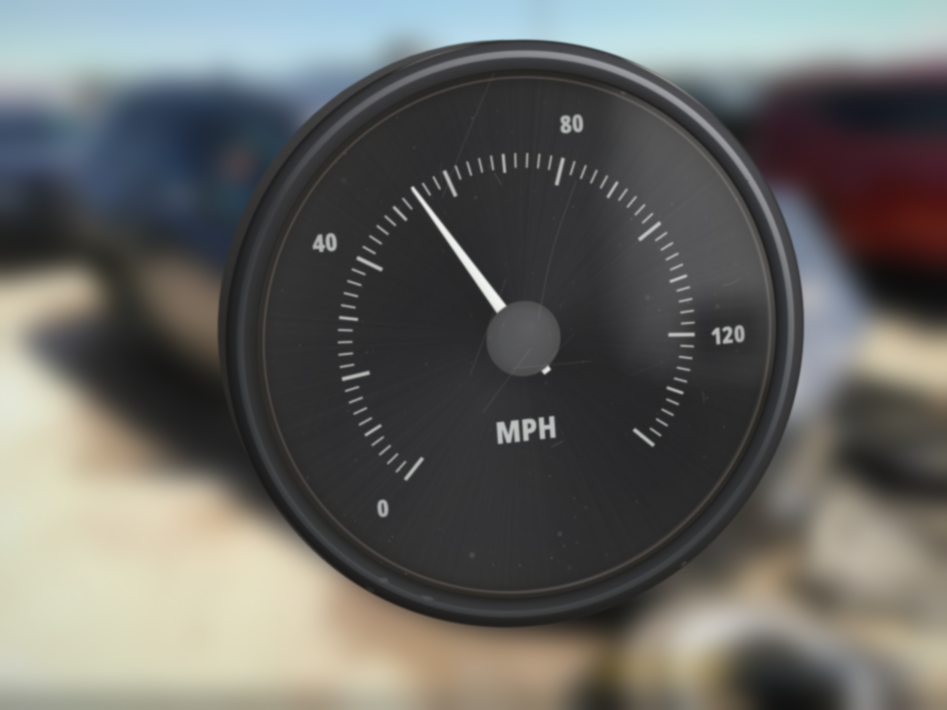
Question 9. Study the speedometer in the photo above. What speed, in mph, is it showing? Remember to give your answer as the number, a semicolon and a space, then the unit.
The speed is 54; mph
